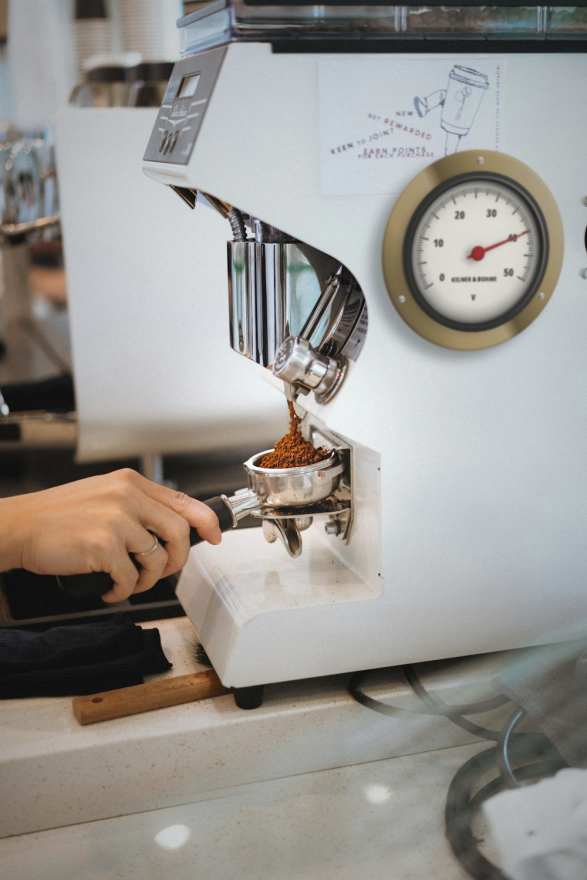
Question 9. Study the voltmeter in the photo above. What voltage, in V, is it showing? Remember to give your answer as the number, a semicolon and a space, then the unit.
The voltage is 40; V
